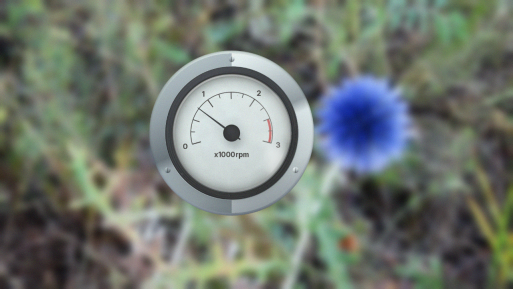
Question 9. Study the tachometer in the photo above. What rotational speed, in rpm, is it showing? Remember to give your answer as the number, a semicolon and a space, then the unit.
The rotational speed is 750; rpm
